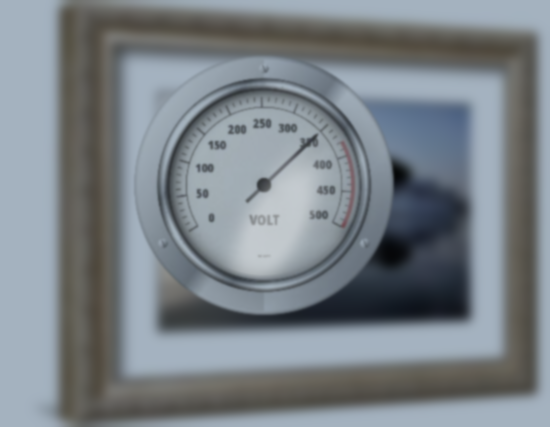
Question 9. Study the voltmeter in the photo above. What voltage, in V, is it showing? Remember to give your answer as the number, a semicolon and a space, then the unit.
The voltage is 350; V
